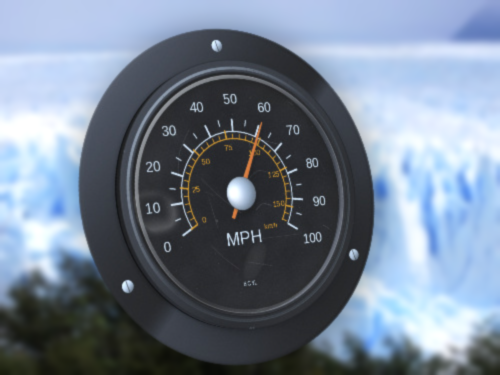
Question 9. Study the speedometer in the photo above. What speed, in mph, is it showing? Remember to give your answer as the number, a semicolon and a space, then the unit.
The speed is 60; mph
